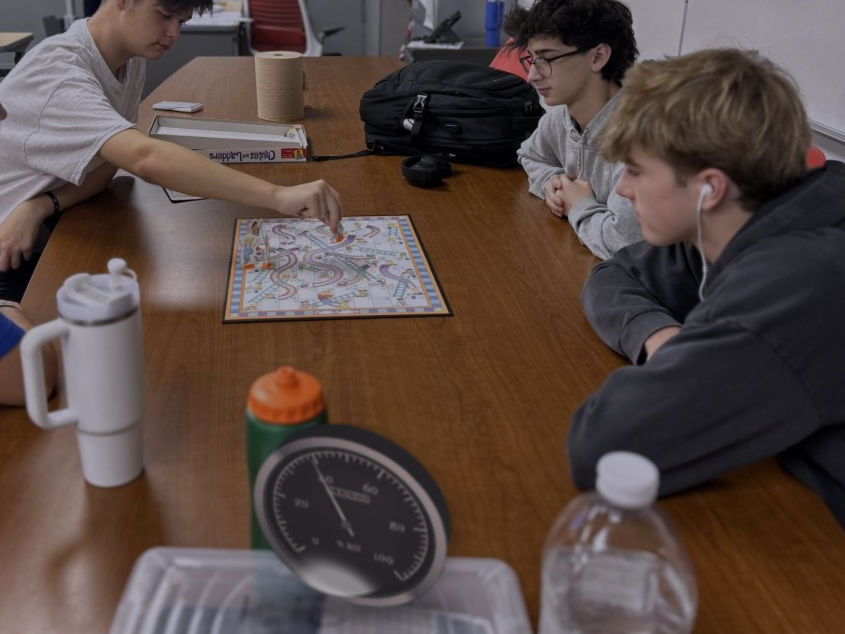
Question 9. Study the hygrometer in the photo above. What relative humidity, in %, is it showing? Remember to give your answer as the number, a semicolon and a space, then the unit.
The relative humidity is 40; %
